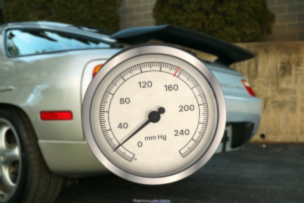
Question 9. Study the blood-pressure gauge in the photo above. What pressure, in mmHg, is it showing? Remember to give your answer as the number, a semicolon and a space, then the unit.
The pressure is 20; mmHg
